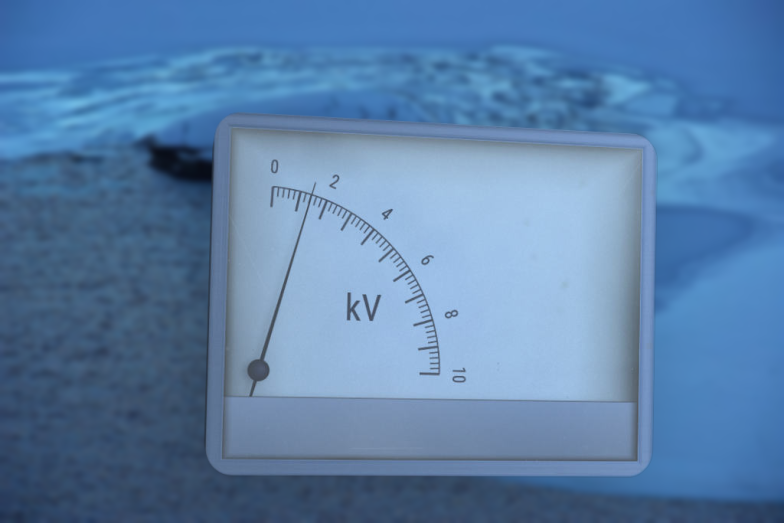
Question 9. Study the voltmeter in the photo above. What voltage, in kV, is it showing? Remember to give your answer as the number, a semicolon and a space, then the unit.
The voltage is 1.4; kV
